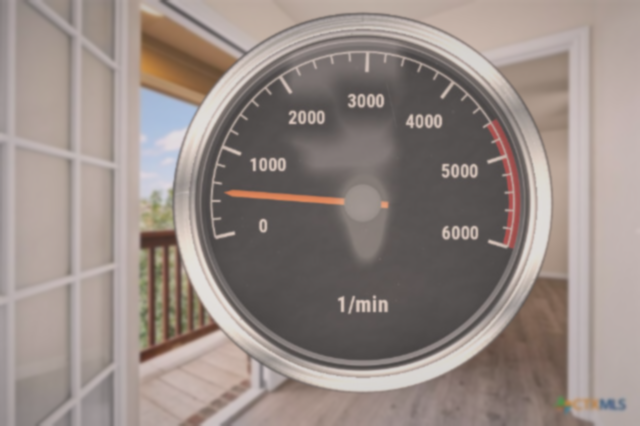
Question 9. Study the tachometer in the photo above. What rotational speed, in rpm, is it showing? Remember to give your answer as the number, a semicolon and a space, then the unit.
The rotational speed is 500; rpm
